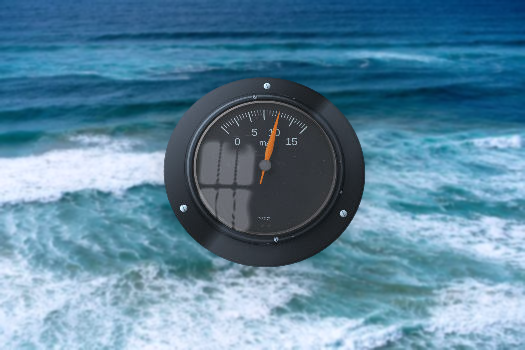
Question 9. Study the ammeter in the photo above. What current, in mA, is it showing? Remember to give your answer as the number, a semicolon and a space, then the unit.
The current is 10; mA
